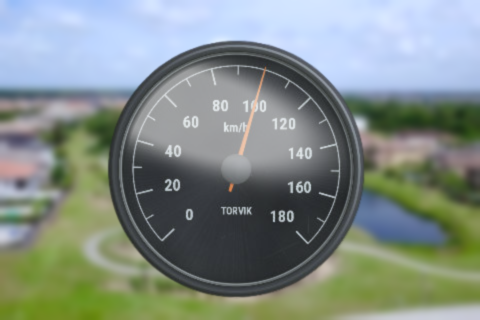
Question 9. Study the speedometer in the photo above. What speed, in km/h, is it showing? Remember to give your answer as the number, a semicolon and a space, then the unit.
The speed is 100; km/h
